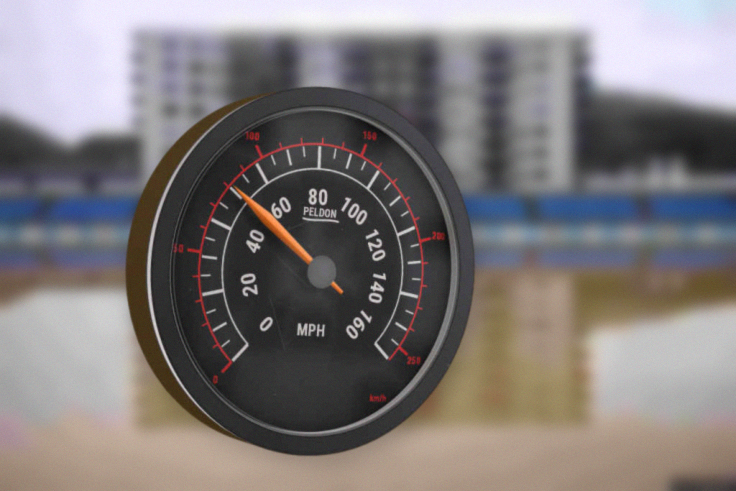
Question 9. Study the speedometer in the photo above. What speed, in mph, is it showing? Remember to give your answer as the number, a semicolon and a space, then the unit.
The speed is 50; mph
